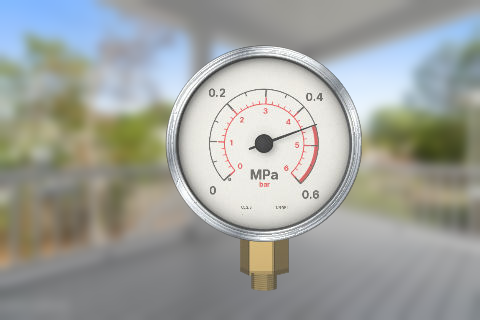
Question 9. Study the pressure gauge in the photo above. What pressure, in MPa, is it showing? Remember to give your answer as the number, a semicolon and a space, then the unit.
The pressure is 0.45; MPa
